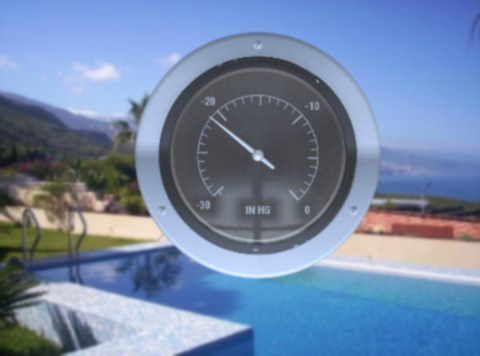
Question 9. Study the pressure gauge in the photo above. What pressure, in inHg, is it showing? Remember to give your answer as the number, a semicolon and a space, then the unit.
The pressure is -21; inHg
